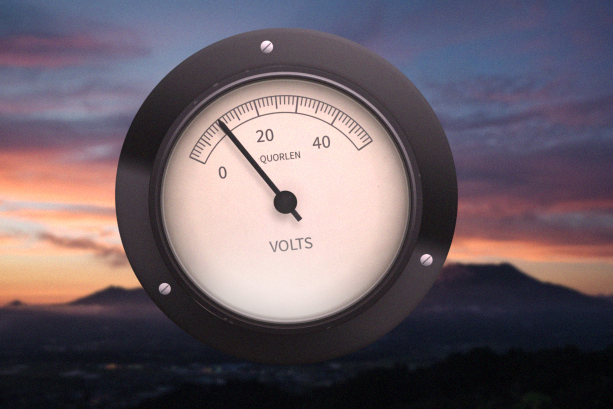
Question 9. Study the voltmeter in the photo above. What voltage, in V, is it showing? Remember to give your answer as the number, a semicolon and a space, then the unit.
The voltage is 11; V
